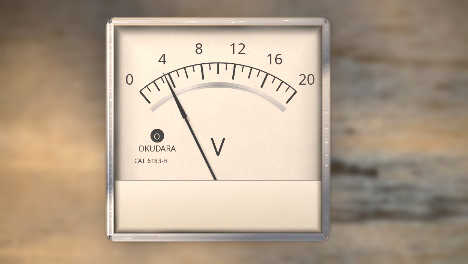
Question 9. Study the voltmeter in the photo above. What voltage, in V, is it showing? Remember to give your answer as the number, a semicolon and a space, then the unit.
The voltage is 3.5; V
